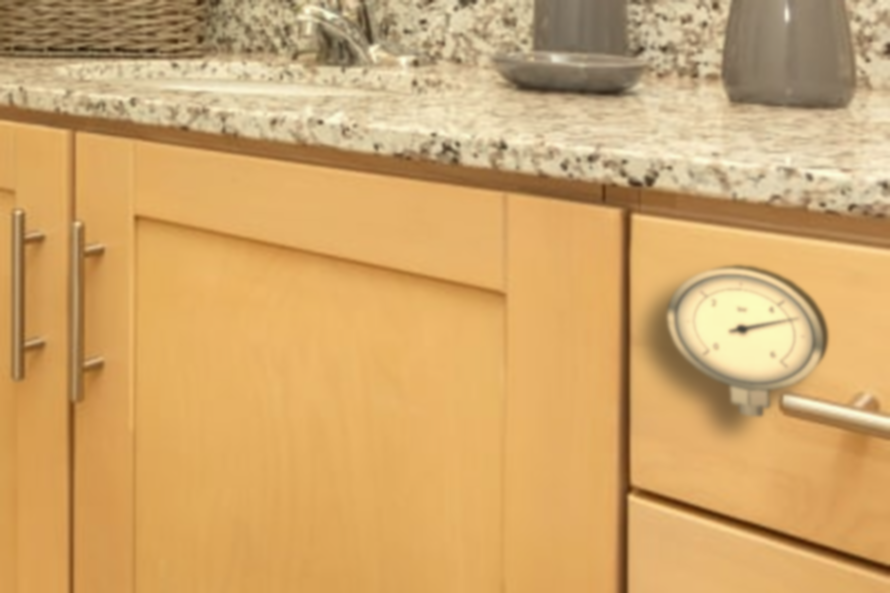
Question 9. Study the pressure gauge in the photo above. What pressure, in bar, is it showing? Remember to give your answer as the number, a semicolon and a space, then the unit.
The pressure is 4.5; bar
